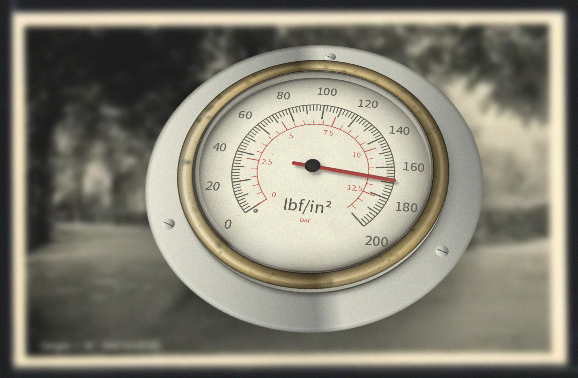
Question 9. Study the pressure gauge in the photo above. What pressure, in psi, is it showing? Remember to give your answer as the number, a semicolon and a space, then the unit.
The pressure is 170; psi
